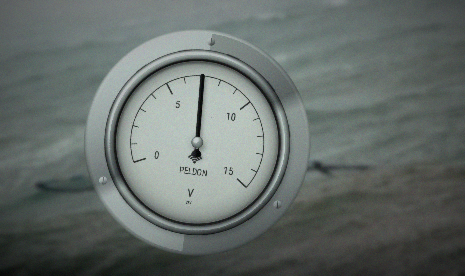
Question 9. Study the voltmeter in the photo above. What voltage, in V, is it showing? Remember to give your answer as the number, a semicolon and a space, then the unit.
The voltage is 7; V
